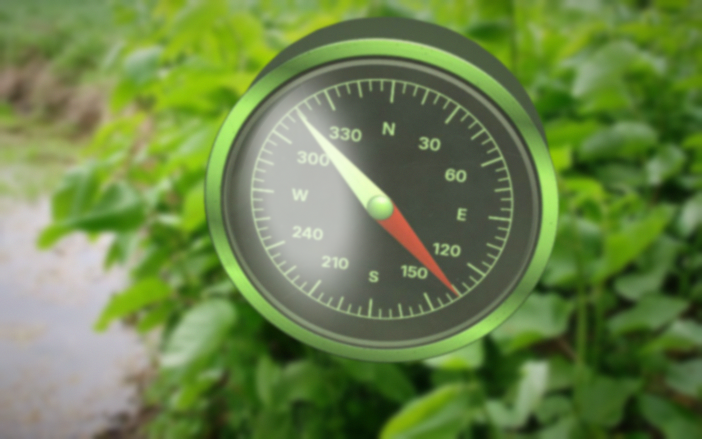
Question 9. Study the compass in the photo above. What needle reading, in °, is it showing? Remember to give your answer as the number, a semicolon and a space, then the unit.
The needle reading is 135; °
